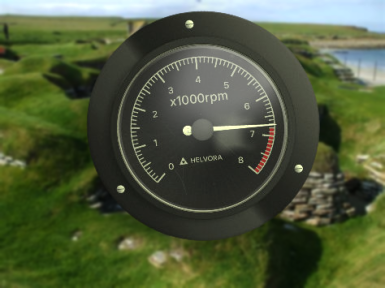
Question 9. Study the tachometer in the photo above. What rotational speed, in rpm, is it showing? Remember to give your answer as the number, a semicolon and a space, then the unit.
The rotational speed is 6700; rpm
